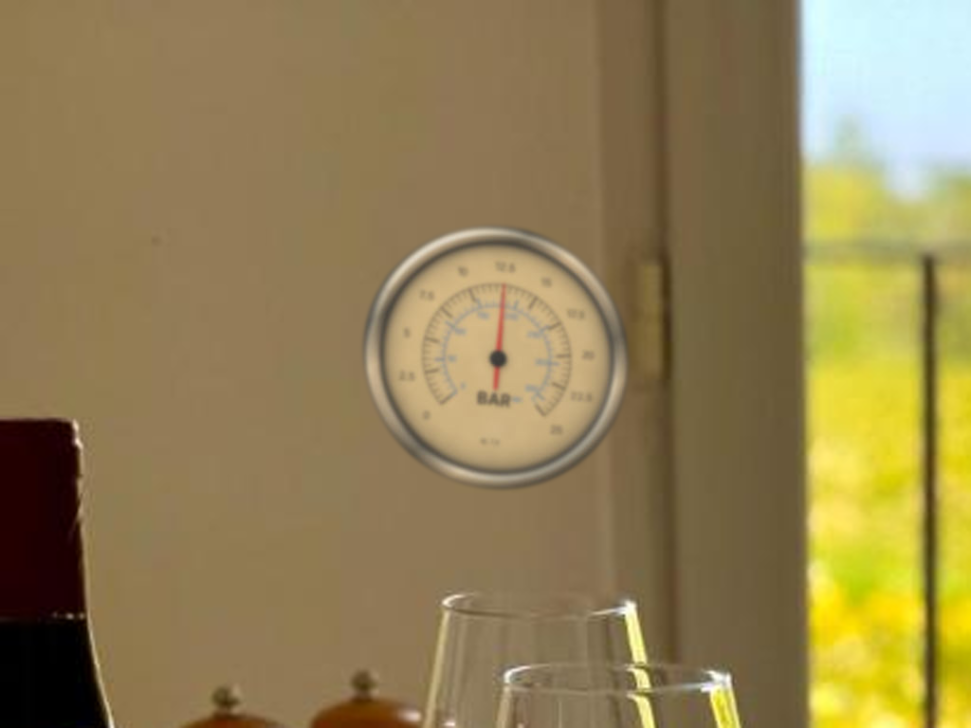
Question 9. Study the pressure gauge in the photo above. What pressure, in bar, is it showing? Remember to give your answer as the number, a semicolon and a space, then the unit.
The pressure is 12.5; bar
